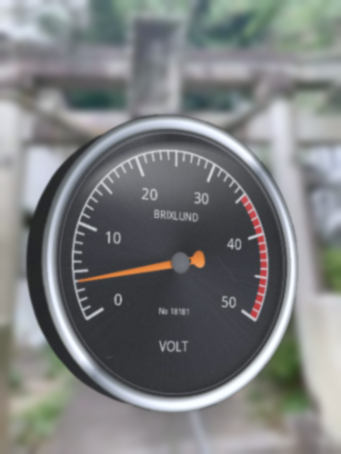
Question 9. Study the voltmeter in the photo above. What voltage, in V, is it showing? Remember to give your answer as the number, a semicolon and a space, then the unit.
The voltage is 4; V
